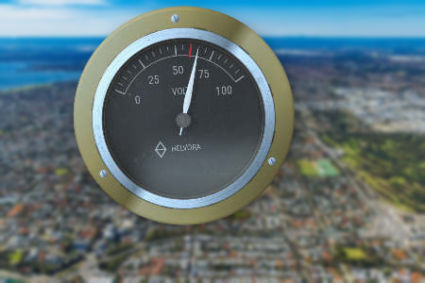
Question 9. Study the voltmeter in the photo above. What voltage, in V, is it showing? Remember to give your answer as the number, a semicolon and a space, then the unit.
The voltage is 65; V
